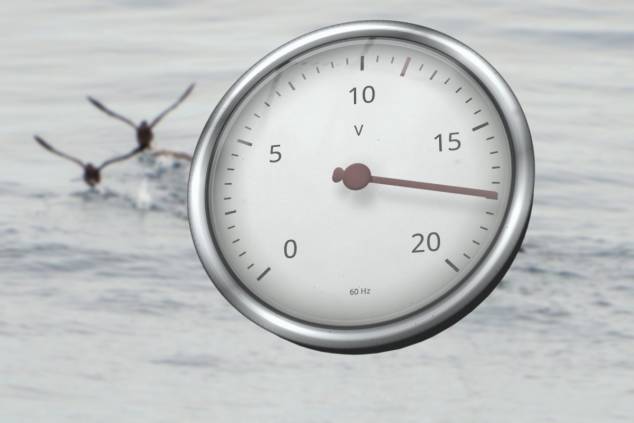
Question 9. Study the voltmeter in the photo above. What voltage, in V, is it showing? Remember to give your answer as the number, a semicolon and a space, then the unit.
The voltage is 17.5; V
